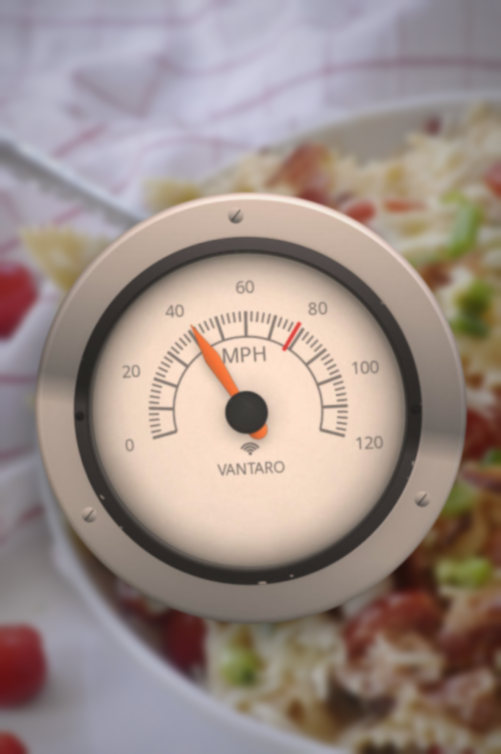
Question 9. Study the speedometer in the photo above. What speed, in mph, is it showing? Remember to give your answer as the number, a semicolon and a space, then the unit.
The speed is 42; mph
